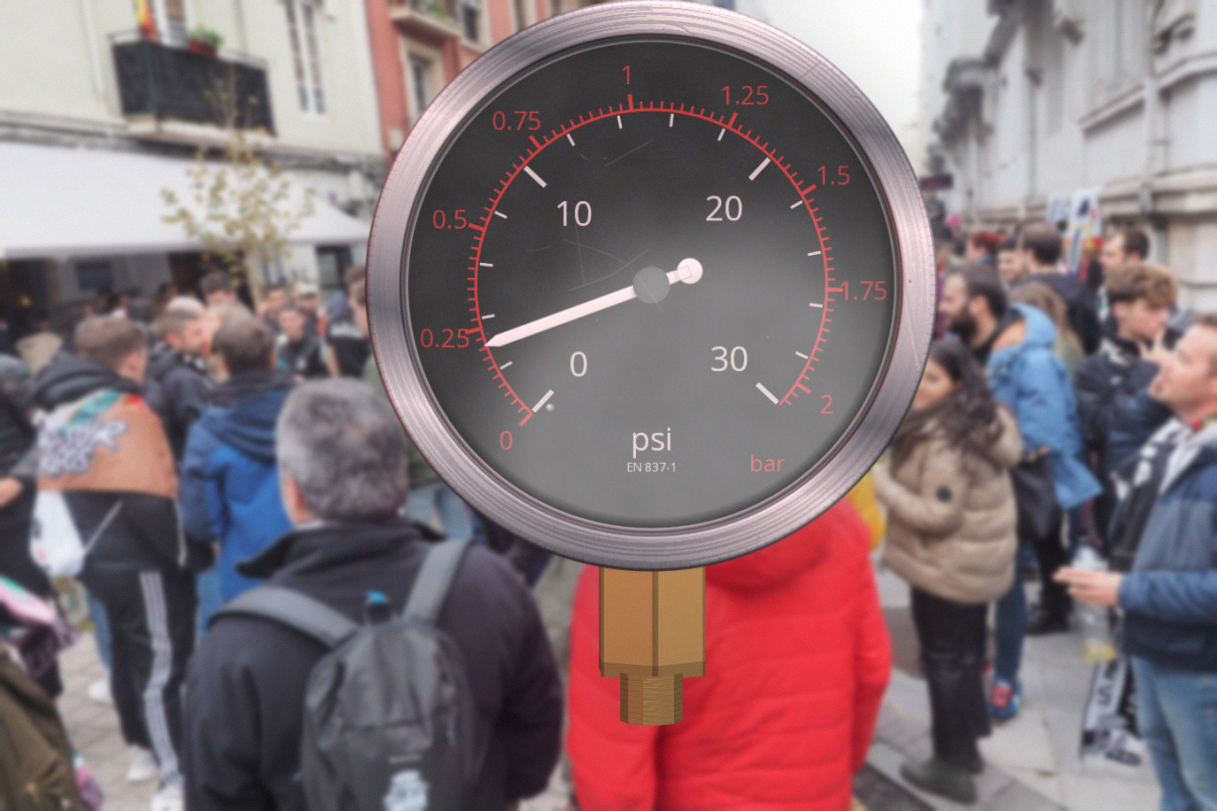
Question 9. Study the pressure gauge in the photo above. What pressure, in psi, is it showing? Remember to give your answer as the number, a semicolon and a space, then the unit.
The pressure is 3; psi
